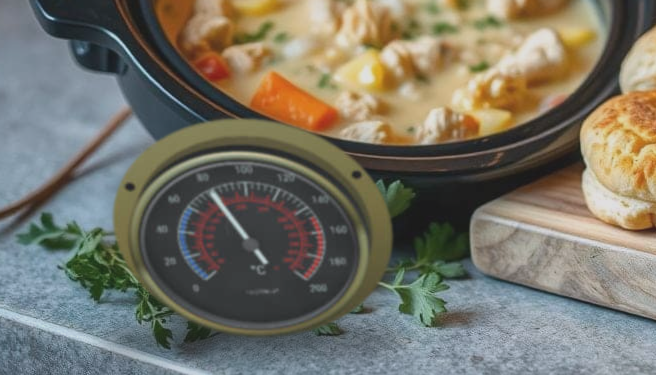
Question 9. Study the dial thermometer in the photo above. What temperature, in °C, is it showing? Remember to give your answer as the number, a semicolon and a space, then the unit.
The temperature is 80; °C
